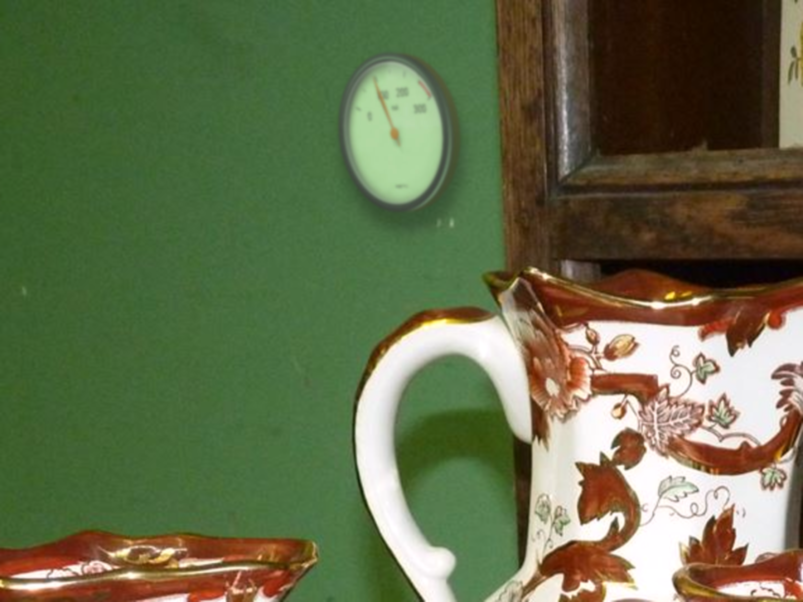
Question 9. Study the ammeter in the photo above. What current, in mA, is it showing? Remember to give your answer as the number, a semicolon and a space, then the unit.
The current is 100; mA
